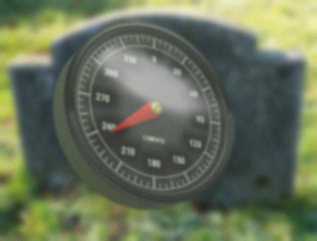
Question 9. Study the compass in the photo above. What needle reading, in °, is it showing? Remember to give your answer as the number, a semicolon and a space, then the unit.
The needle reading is 235; °
